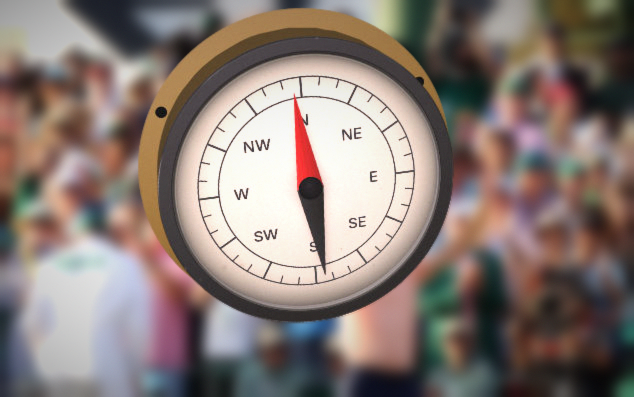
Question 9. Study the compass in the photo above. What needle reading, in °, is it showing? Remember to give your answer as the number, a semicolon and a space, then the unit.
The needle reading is 355; °
